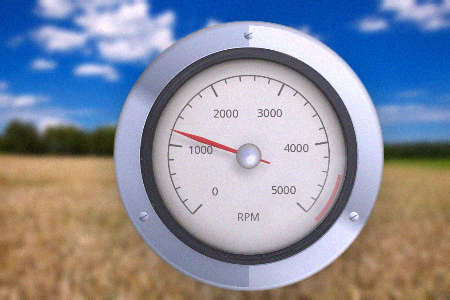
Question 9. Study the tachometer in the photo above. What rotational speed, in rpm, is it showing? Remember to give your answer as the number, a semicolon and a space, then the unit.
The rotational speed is 1200; rpm
